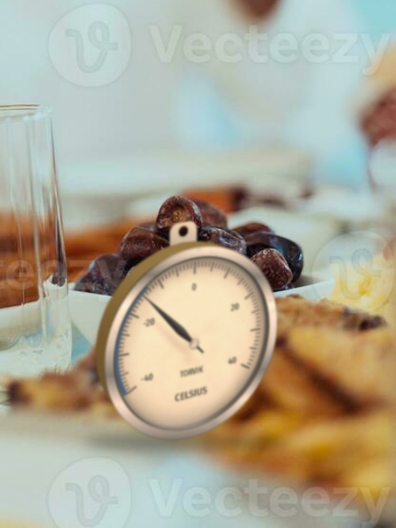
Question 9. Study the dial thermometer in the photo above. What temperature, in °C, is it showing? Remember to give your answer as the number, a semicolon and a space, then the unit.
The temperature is -15; °C
